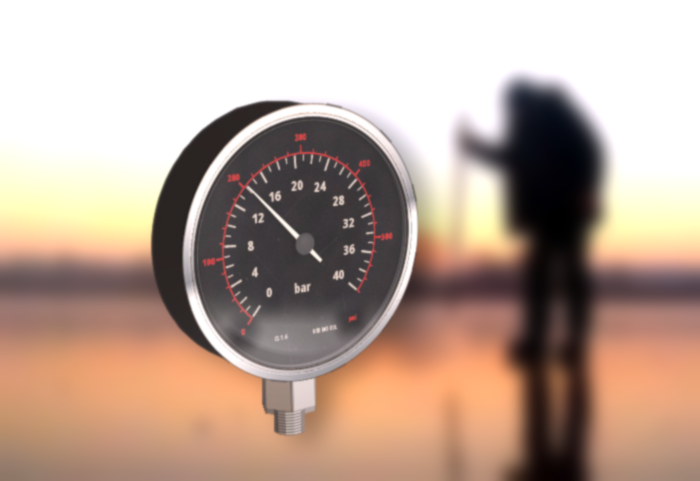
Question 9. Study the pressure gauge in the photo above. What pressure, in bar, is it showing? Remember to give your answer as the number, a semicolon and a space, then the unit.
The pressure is 14; bar
